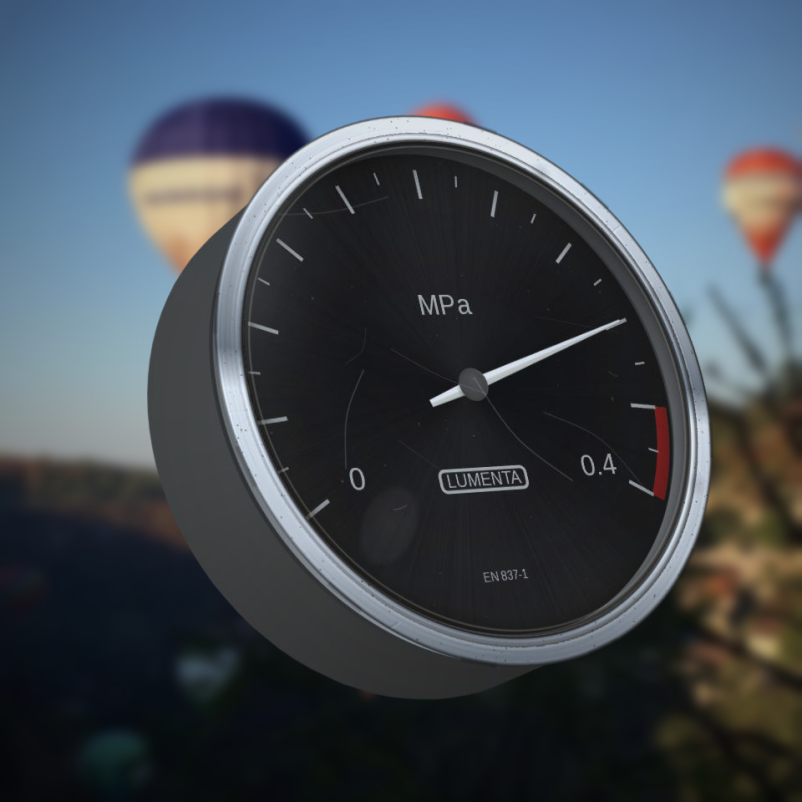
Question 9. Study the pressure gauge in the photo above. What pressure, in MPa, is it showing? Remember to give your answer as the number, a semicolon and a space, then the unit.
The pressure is 0.32; MPa
